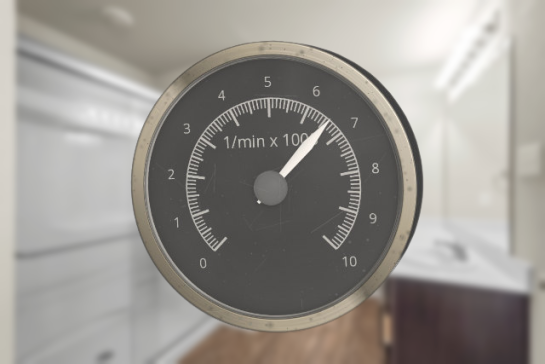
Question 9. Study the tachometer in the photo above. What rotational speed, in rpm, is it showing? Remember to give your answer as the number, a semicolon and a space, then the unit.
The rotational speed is 6600; rpm
